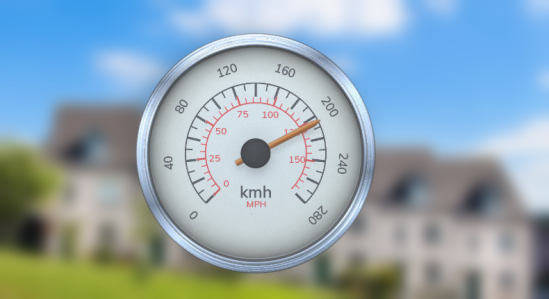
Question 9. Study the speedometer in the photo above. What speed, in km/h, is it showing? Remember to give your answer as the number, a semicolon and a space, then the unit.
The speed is 205; km/h
